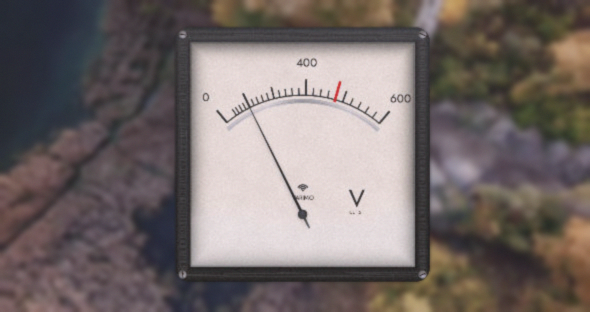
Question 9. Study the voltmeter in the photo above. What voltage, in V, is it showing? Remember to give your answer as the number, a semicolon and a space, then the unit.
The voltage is 200; V
